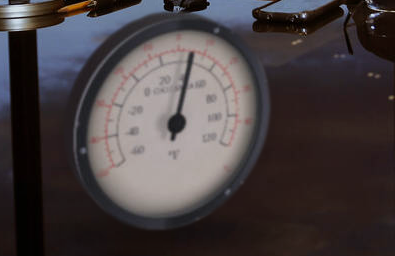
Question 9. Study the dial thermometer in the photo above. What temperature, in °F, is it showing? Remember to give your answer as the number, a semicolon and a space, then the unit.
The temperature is 40; °F
